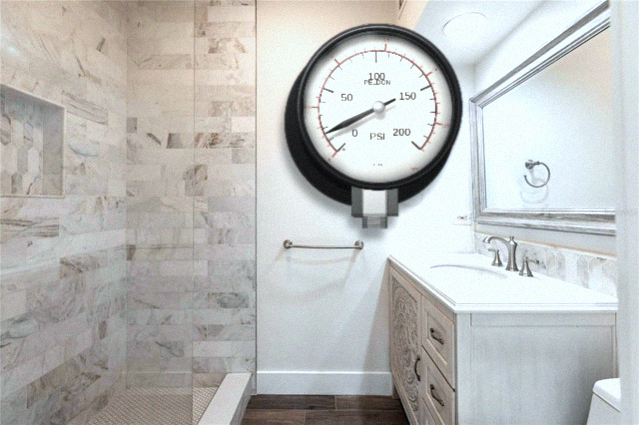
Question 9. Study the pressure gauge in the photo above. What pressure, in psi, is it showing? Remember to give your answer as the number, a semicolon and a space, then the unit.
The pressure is 15; psi
